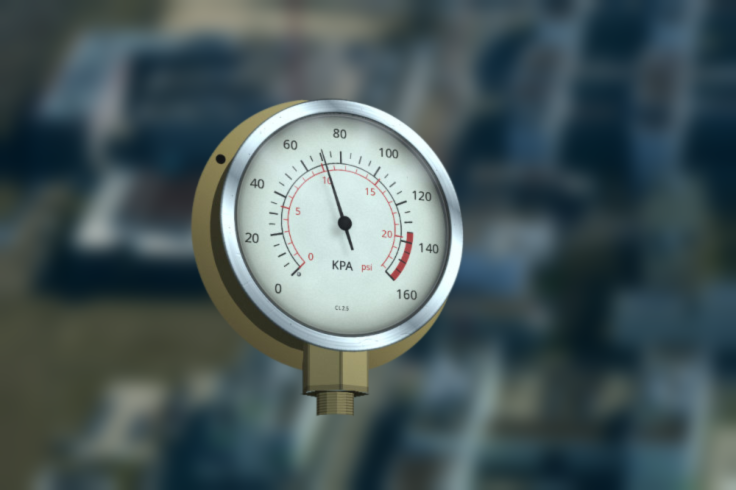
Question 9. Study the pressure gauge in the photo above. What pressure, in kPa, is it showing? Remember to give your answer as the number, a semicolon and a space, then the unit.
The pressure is 70; kPa
